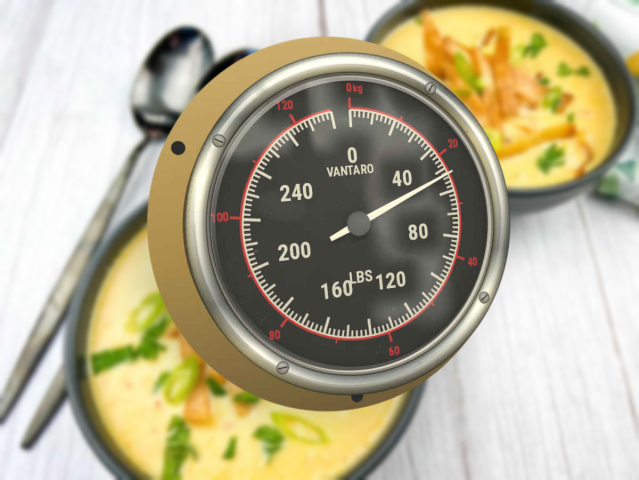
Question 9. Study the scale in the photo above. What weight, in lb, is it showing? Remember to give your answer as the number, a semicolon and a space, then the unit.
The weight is 52; lb
